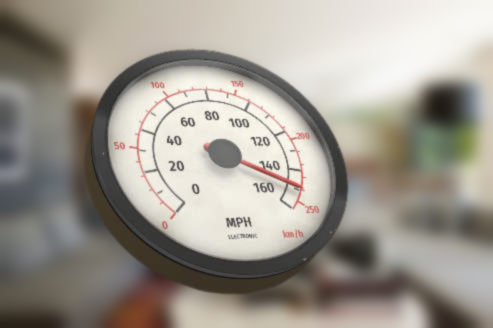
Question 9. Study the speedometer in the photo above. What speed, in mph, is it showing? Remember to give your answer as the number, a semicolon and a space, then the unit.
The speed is 150; mph
